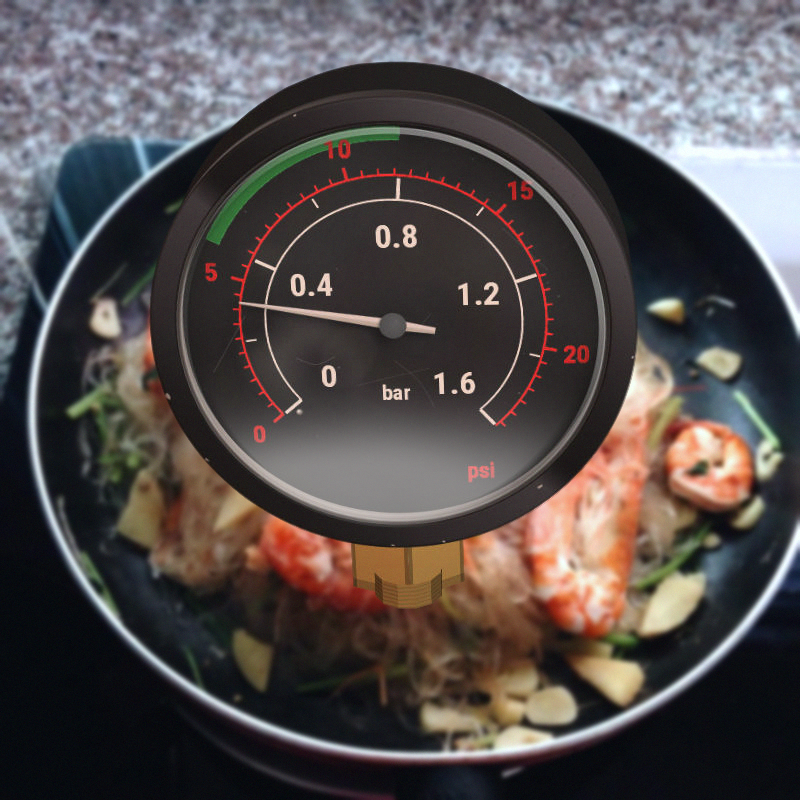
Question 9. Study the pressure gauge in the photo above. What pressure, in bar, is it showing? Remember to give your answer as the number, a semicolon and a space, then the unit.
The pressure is 0.3; bar
